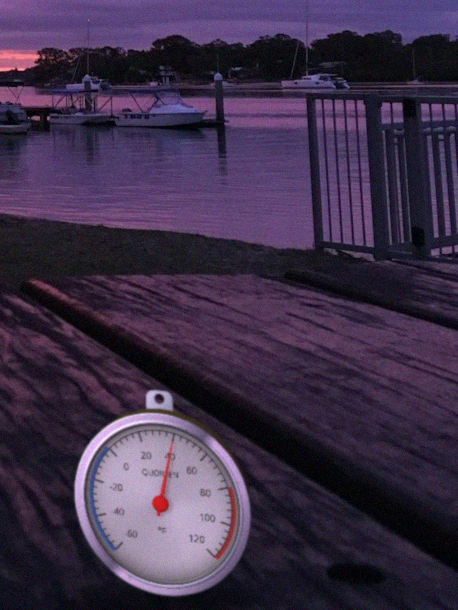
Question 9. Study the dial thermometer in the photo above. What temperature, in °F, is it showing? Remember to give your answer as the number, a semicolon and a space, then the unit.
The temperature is 40; °F
